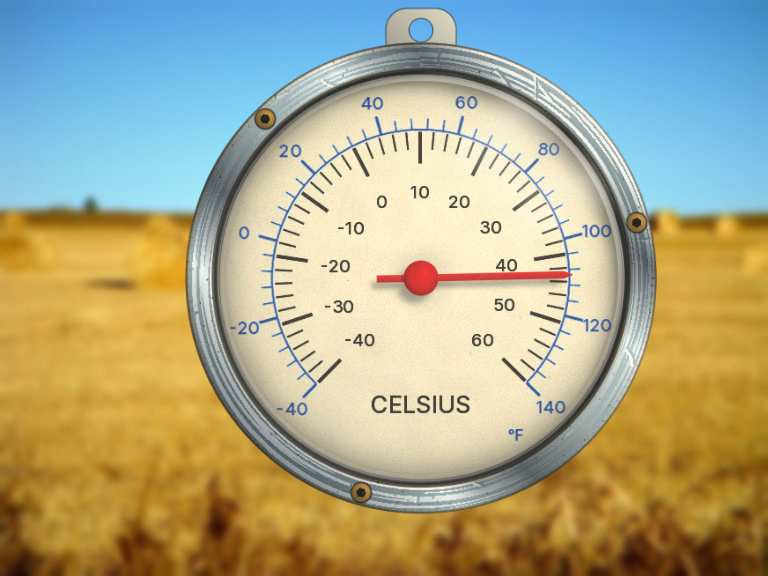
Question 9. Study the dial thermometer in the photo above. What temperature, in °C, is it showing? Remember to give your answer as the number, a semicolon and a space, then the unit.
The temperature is 43; °C
